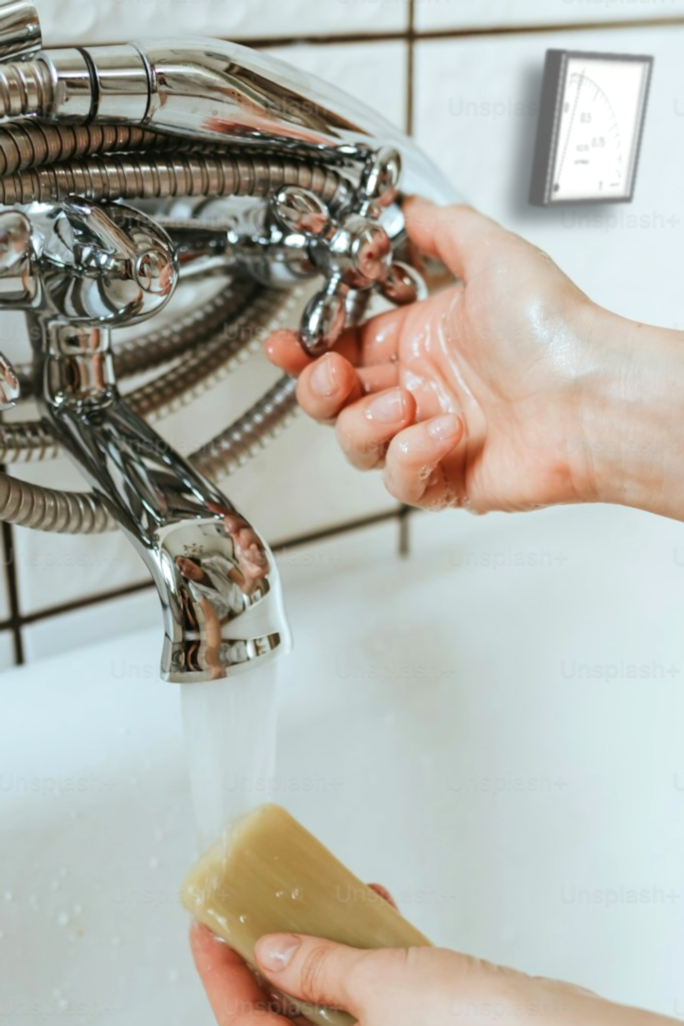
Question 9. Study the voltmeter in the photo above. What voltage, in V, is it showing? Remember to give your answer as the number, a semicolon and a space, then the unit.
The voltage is 0.25; V
